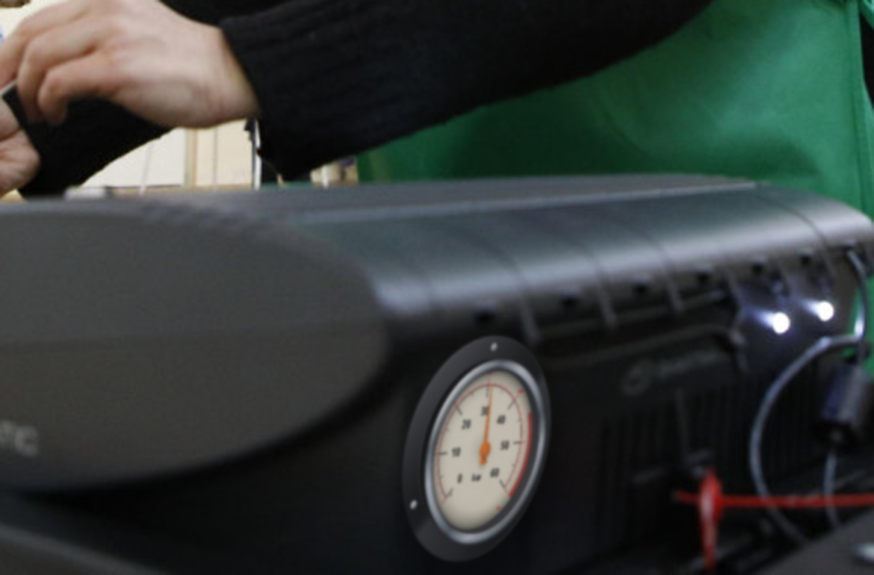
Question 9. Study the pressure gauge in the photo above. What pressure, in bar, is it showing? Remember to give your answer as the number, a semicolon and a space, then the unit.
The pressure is 30; bar
